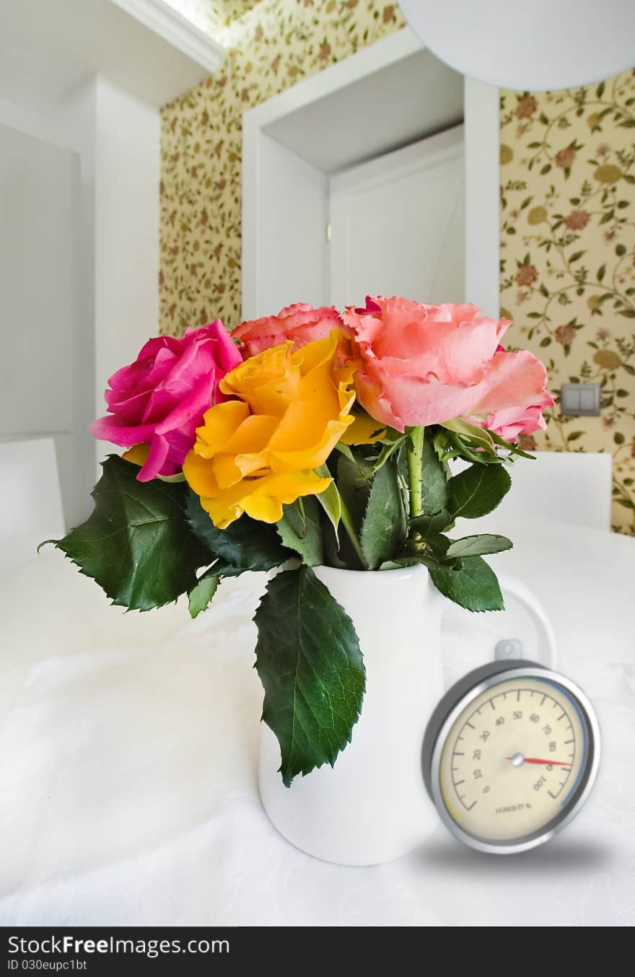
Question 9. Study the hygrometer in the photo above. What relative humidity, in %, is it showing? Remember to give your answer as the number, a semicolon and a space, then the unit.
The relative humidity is 87.5; %
